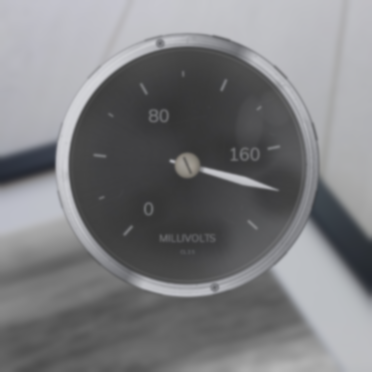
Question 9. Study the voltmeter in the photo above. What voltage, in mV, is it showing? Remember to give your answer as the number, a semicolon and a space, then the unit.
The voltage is 180; mV
